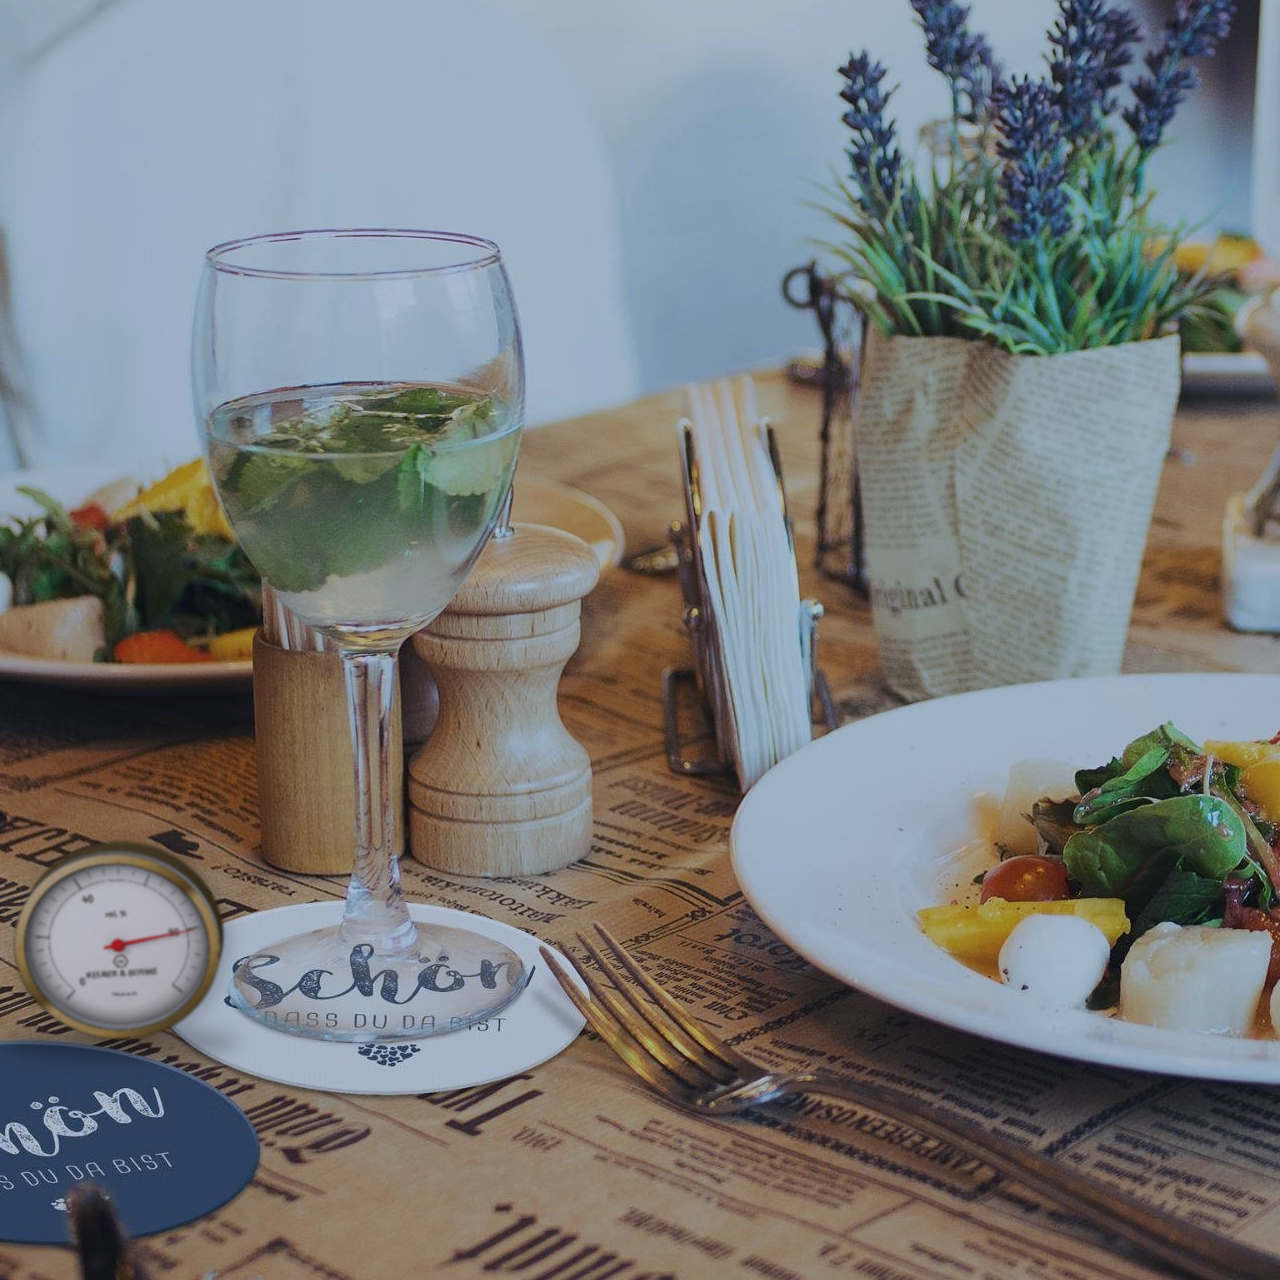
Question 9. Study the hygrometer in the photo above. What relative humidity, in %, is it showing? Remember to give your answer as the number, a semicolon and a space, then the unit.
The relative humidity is 80; %
